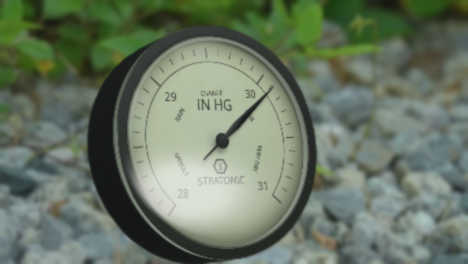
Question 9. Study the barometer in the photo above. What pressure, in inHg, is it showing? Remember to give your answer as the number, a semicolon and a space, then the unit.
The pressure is 30.1; inHg
